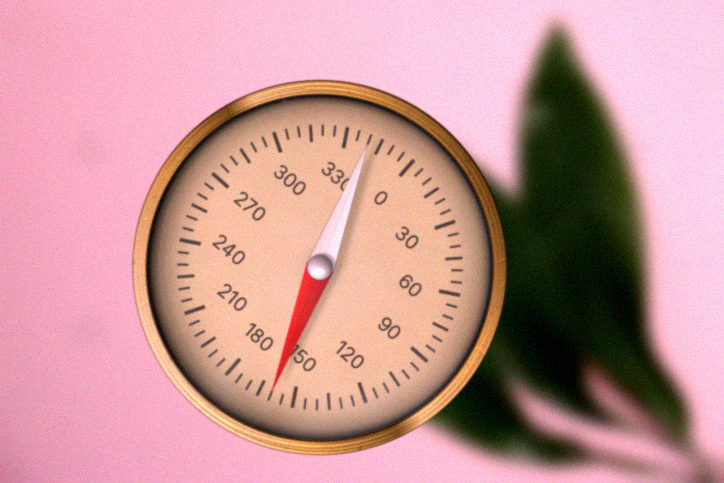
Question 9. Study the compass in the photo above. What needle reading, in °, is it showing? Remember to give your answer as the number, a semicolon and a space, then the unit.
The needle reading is 160; °
